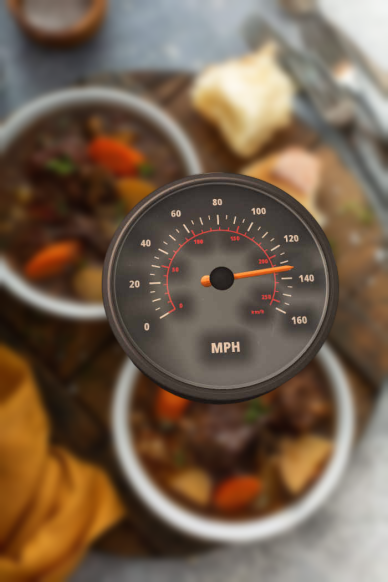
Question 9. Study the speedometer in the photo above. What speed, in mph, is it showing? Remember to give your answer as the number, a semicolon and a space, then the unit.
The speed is 135; mph
